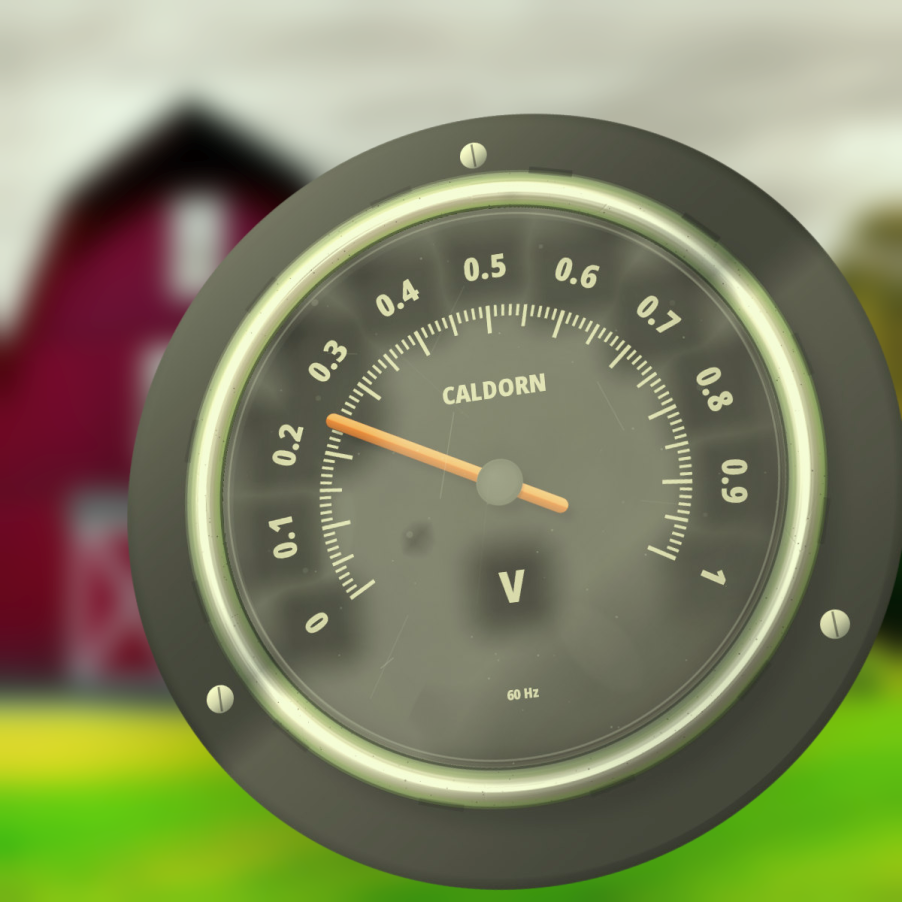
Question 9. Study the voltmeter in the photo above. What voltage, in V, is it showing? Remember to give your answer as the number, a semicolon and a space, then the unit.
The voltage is 0.24; V
